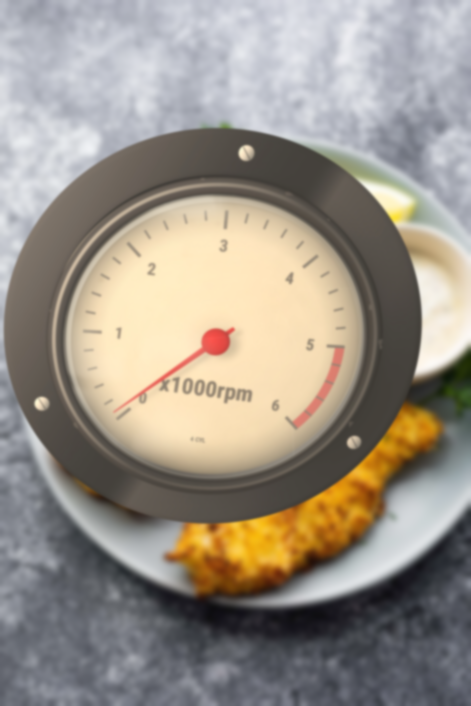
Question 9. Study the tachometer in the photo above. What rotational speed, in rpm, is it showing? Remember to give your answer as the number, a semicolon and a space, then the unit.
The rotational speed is 100; rpm
